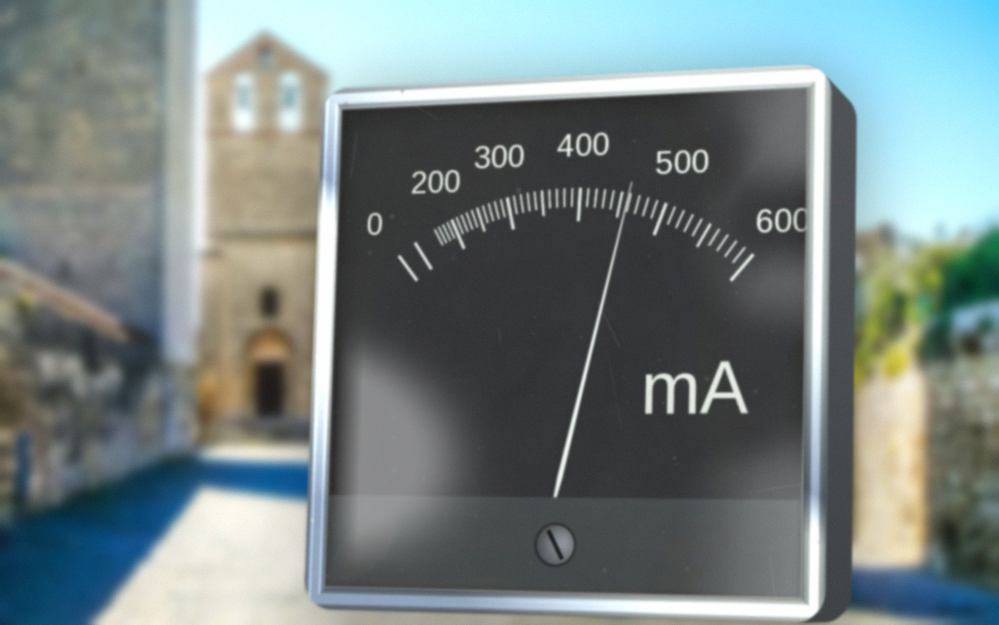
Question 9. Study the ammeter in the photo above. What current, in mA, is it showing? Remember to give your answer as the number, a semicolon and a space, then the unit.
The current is 460; mA
